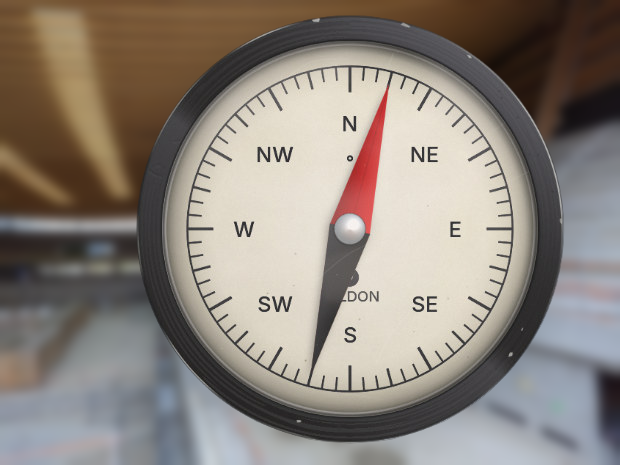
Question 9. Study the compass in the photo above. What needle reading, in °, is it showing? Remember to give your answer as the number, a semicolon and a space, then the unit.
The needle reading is 15; °
